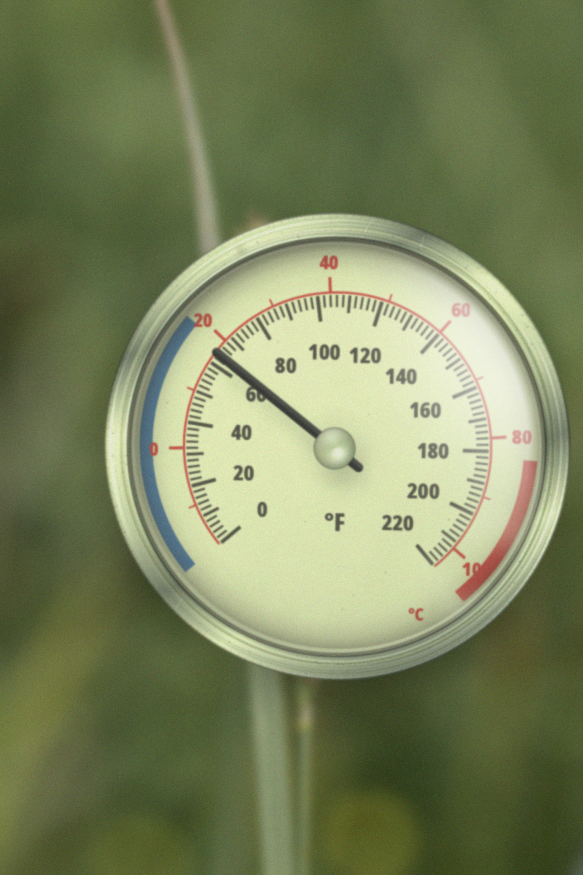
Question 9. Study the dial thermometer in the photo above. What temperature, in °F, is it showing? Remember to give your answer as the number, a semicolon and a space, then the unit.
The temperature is 64; °F
